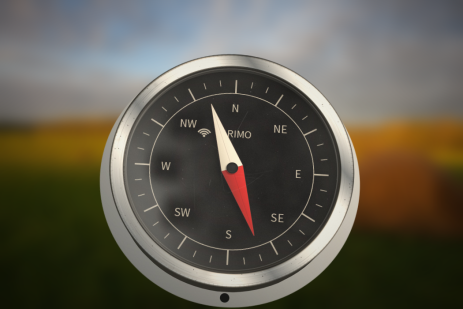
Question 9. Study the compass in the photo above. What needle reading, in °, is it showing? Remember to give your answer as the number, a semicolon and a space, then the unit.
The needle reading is 160; °
